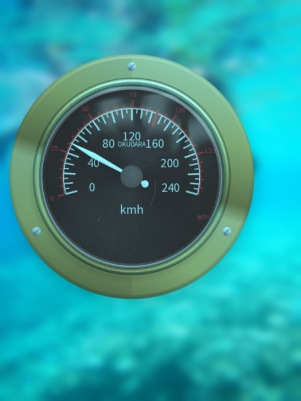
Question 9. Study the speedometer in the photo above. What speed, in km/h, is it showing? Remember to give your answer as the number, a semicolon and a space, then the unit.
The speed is 50; km/h
